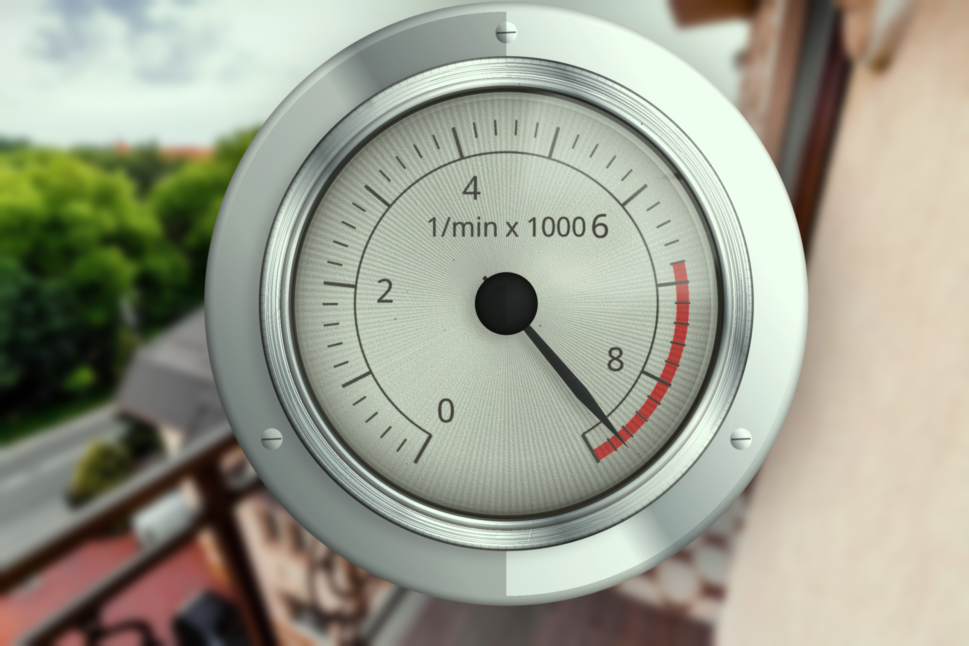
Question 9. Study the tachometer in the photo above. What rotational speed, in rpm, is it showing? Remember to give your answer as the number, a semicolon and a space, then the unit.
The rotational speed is 8700; rpm
